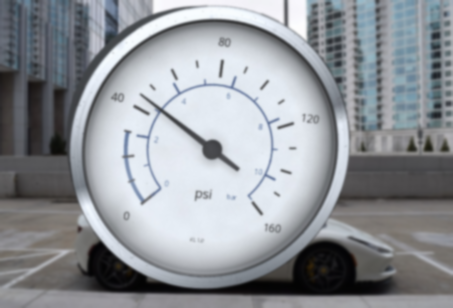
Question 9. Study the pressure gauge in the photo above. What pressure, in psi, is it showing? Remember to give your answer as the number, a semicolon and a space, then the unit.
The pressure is 45; psi
